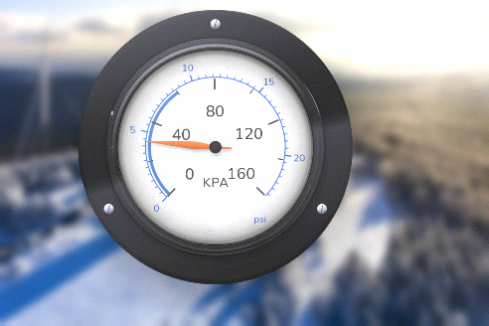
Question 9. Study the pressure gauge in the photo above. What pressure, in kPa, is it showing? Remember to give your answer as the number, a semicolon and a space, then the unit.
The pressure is 30; kPa
